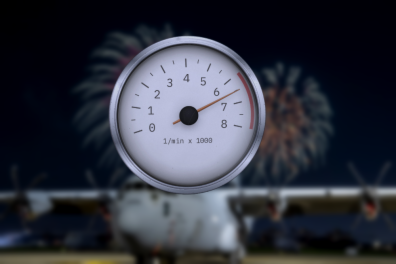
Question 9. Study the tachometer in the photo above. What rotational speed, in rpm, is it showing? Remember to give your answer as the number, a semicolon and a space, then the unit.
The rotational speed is 6500; rpm
